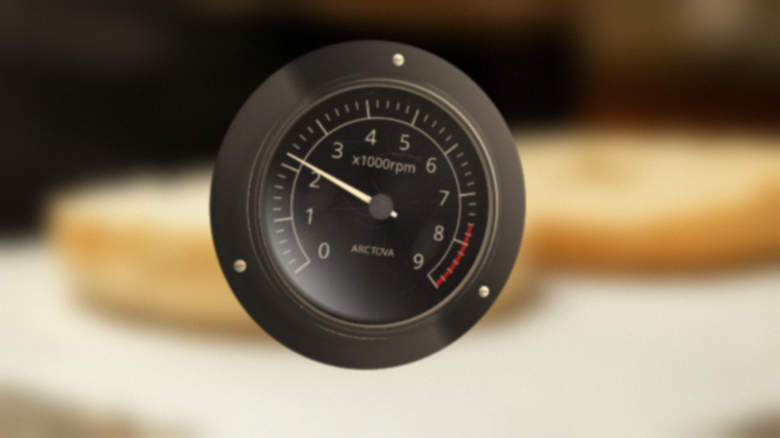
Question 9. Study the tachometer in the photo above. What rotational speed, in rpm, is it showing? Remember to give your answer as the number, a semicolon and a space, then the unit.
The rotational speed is 2200; rpm
